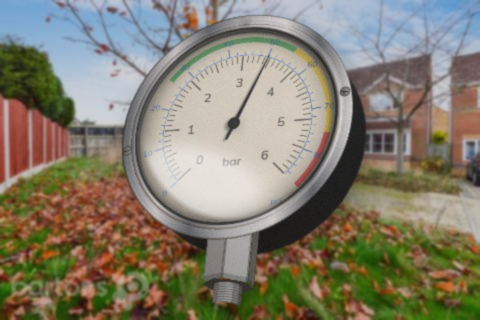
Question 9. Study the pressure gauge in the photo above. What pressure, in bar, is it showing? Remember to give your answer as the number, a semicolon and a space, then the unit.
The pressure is 3.5; bar
